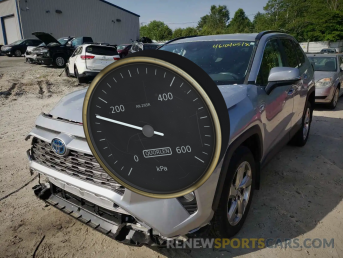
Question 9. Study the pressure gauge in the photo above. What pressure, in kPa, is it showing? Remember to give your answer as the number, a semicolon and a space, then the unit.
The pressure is 160; kPa
